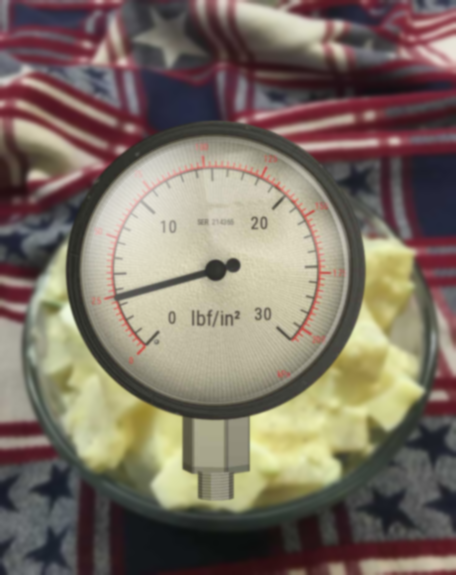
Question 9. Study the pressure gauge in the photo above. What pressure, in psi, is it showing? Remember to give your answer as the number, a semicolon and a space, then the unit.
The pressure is 3.5; psi
